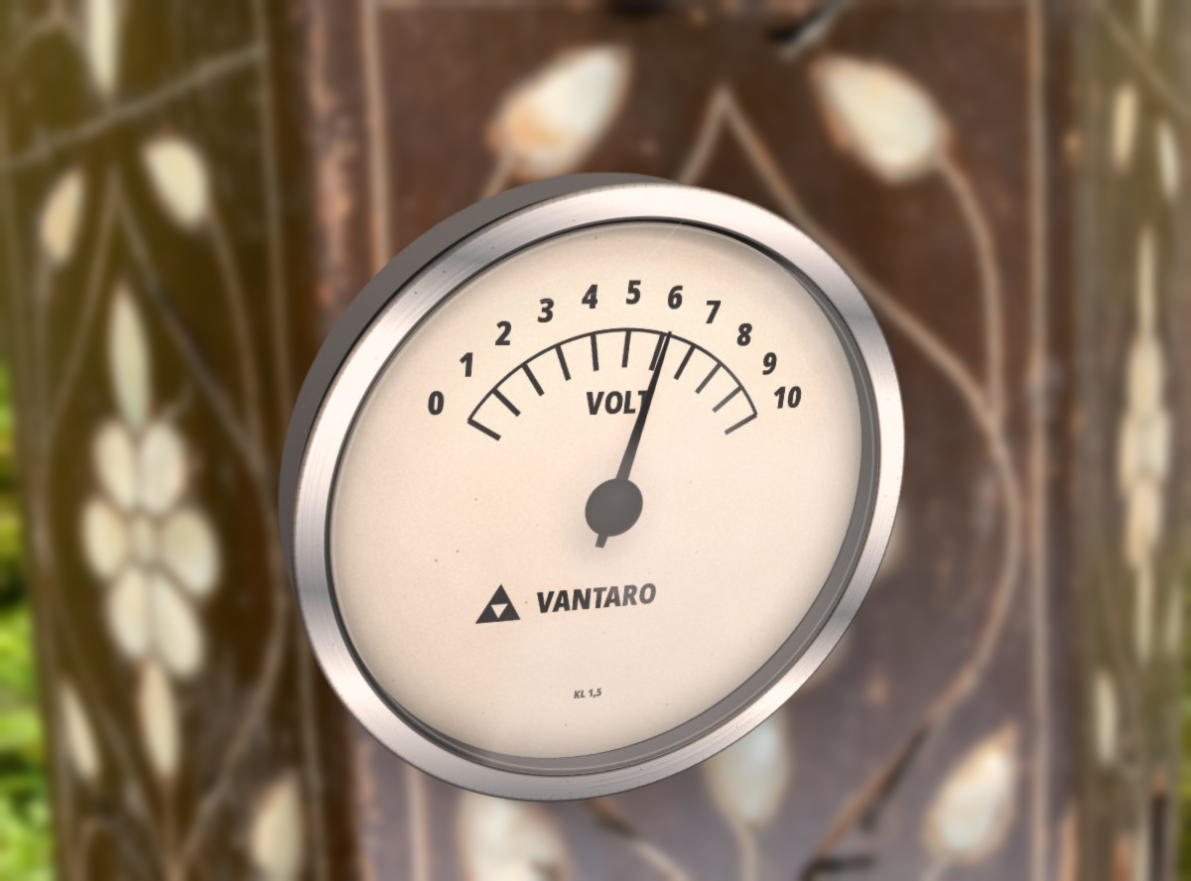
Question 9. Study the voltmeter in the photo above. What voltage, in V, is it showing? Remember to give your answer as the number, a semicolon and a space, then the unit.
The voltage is 6; V
